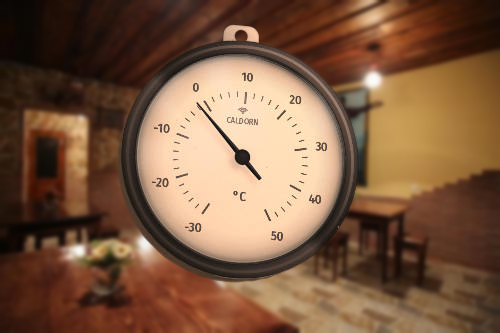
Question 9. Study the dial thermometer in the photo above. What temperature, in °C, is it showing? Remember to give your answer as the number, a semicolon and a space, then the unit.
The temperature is -2; °C
